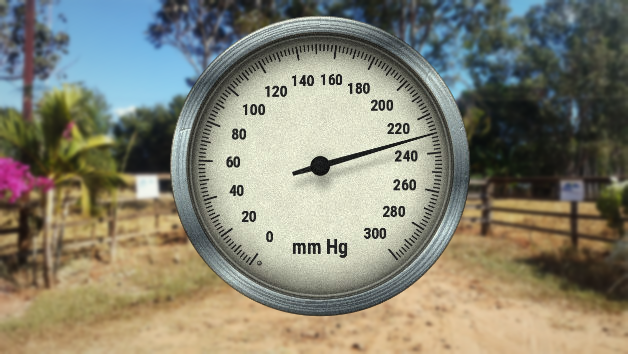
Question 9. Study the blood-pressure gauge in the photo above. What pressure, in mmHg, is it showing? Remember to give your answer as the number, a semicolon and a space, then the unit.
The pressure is 230; mmHg
